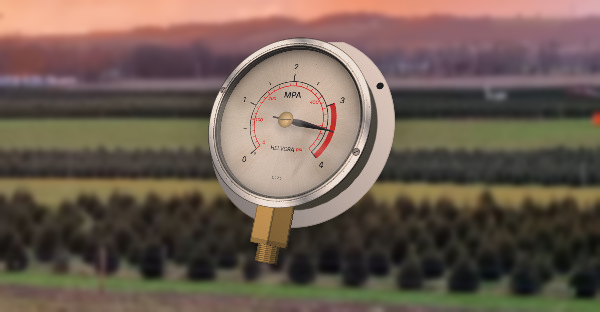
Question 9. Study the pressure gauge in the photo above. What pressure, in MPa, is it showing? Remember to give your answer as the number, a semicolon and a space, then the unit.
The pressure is 3.5; MPa
